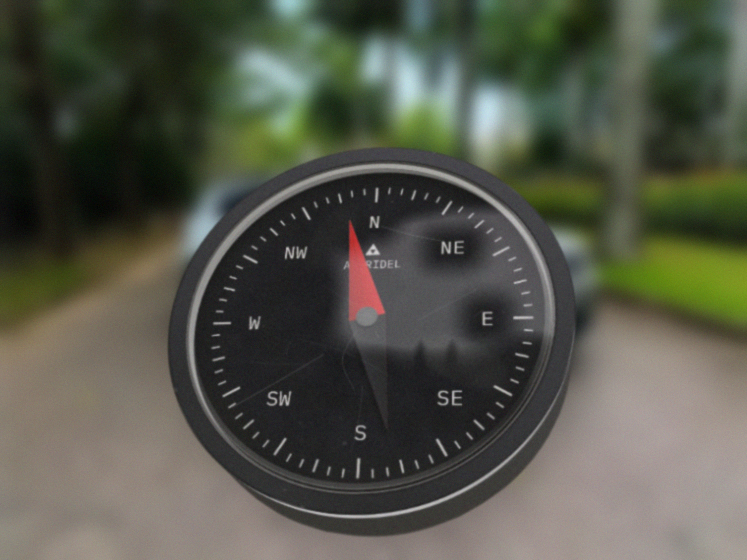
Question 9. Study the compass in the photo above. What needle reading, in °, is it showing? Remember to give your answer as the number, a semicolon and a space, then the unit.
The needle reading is 347.5; °
